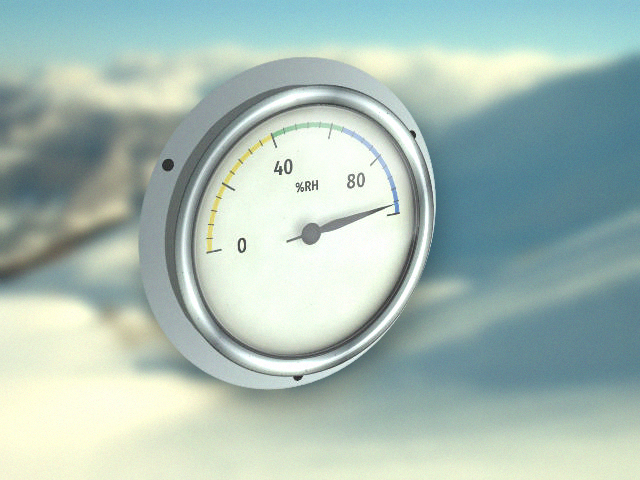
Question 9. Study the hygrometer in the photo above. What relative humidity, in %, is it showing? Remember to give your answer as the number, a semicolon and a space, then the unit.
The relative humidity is 96; %
